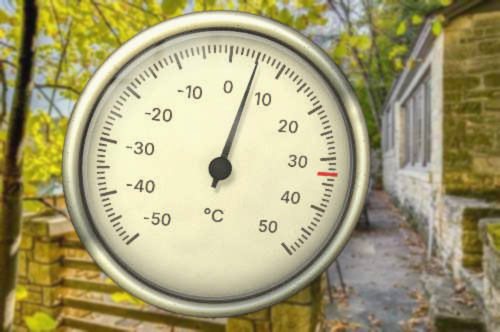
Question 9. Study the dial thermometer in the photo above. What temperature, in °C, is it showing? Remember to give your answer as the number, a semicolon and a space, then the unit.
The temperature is 5; °C
